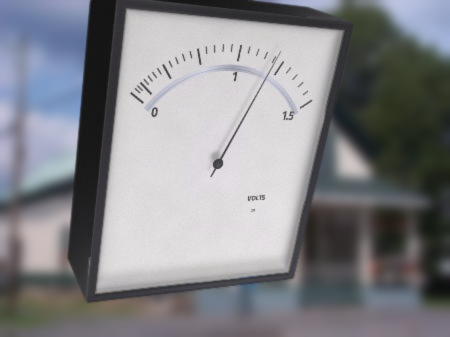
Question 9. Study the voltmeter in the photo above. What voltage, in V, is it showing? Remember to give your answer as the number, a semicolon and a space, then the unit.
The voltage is 1.2; V
